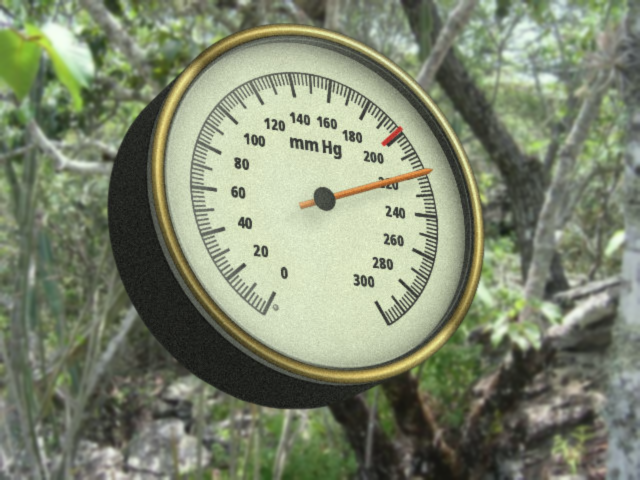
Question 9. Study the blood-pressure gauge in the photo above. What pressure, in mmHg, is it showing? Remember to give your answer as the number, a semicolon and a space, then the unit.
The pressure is 220; mmHg
